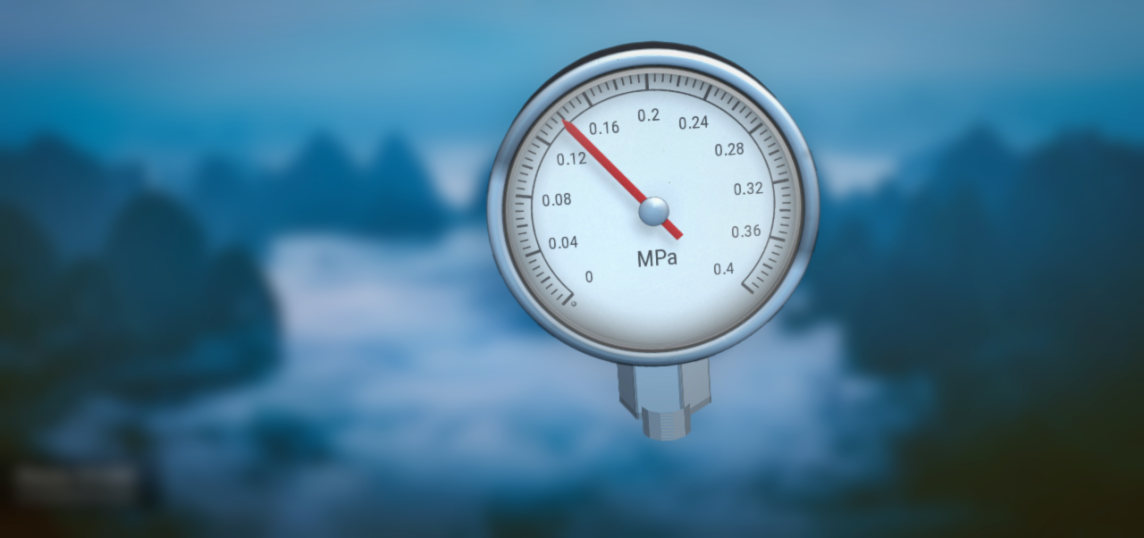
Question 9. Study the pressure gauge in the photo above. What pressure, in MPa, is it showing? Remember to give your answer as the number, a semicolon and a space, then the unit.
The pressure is 0.14; MPa
